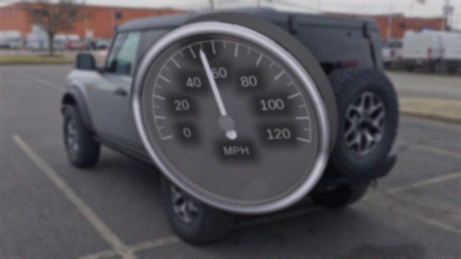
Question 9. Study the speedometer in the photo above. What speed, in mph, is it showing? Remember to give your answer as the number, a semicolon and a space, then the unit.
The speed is 55; mph
